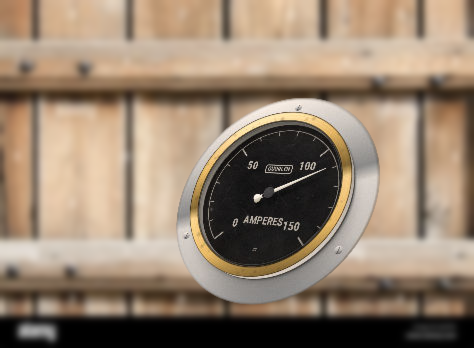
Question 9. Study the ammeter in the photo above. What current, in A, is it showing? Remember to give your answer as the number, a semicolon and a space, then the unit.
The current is 110; A
